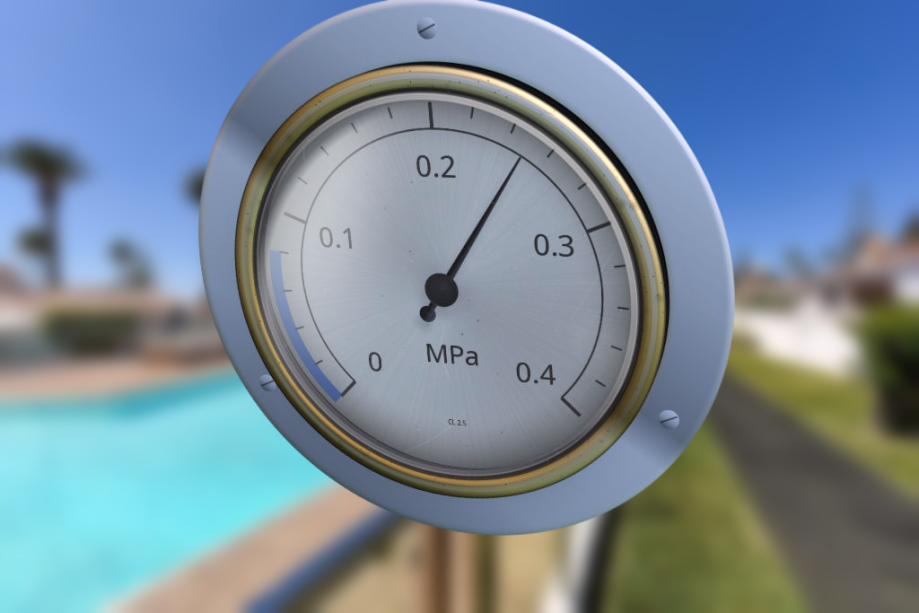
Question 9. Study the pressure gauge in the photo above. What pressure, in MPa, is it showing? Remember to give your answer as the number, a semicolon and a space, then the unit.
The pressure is 0.25; MPa
